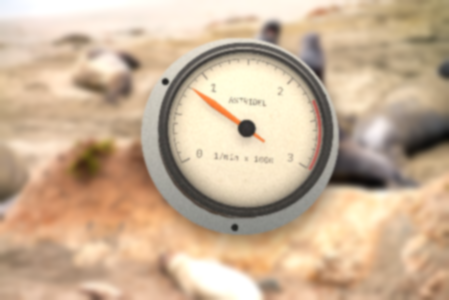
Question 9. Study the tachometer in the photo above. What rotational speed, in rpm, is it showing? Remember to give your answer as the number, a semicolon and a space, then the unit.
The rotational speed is 800; rpm
